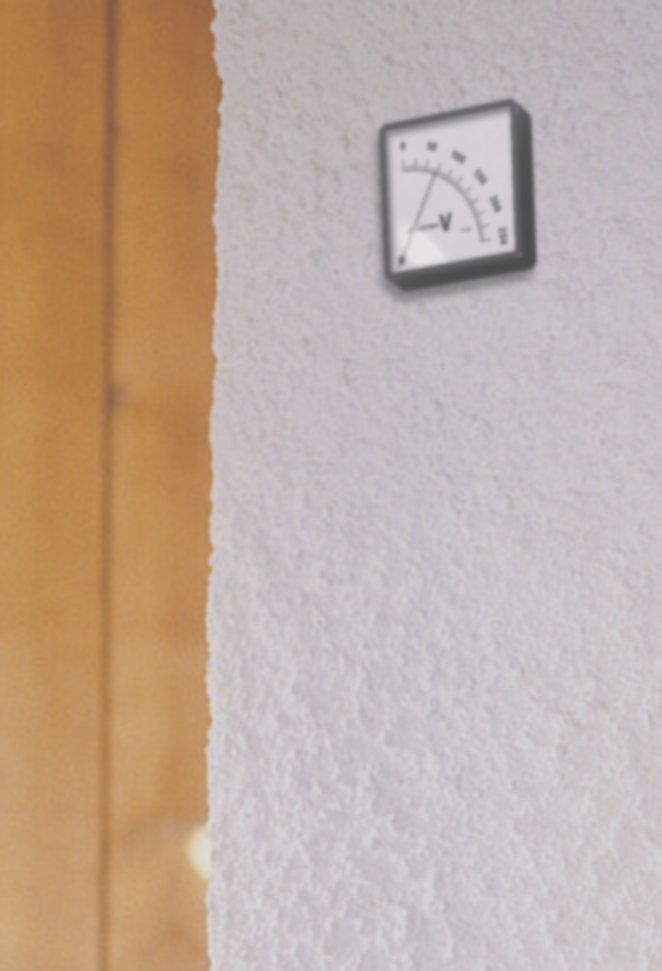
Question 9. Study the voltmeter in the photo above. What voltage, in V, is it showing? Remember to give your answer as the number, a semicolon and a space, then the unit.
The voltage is 75; V
